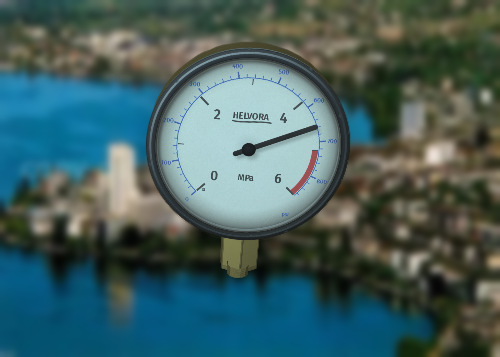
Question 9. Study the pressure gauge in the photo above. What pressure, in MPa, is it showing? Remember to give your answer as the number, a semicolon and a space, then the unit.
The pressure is 4.5; MPa
